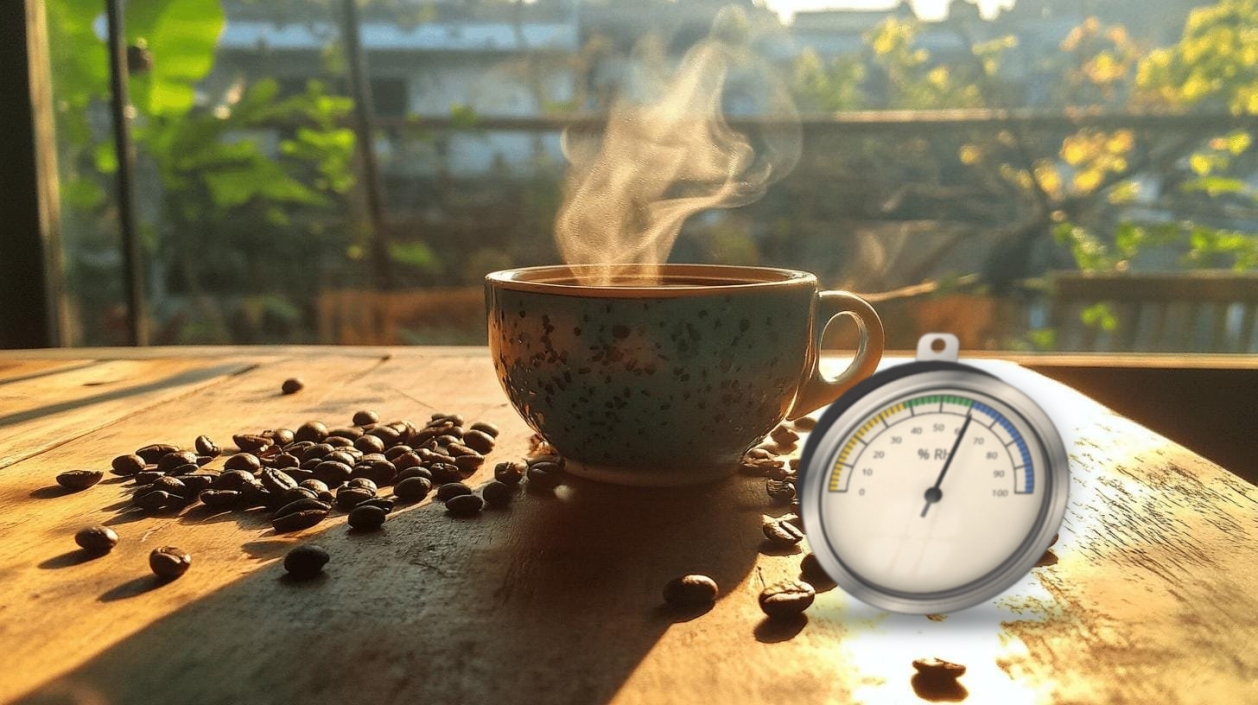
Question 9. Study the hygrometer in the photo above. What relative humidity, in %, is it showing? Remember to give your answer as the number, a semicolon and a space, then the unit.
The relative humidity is 60; %
